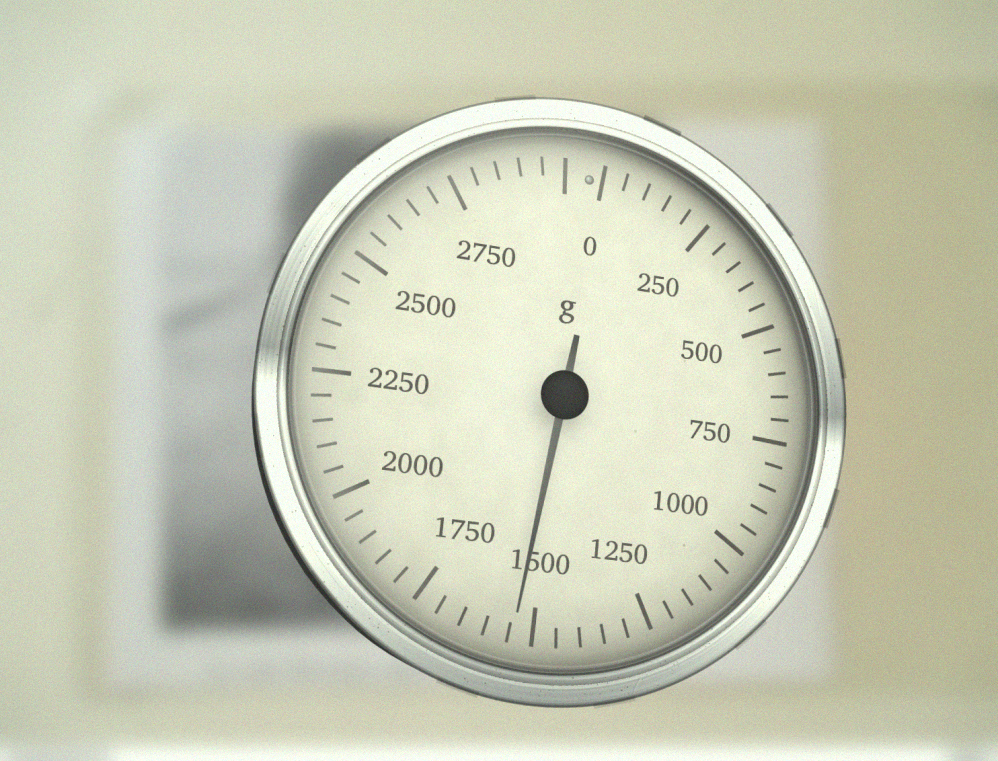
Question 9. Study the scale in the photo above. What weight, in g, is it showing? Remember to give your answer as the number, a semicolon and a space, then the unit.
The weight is 1550; g
